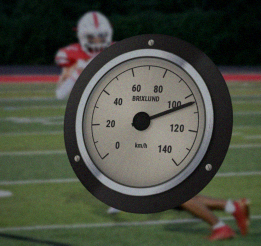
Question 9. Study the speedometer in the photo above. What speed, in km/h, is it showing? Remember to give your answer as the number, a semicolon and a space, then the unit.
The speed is 105; km/h
